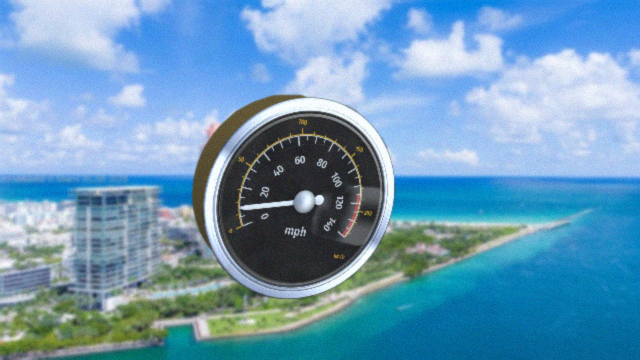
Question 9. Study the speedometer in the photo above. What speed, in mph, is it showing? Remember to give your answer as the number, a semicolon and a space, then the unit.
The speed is 10; mph
